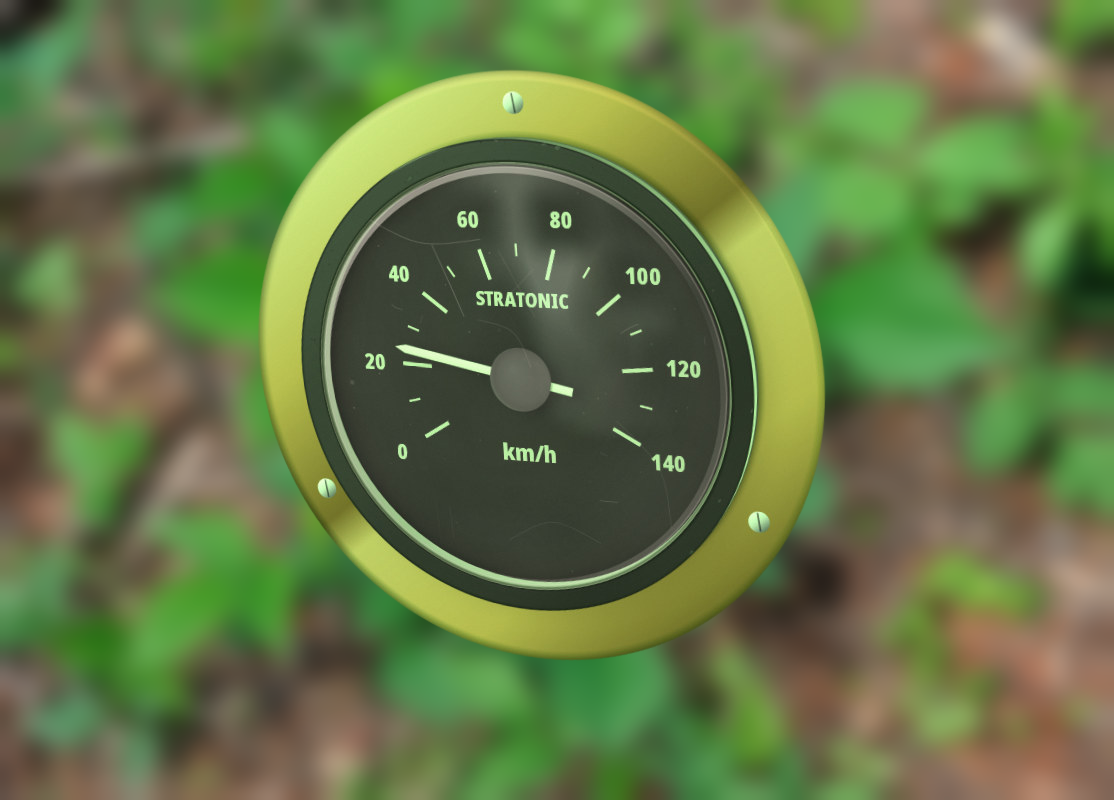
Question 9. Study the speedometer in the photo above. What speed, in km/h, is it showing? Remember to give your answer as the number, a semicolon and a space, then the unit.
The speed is 25; km/h
